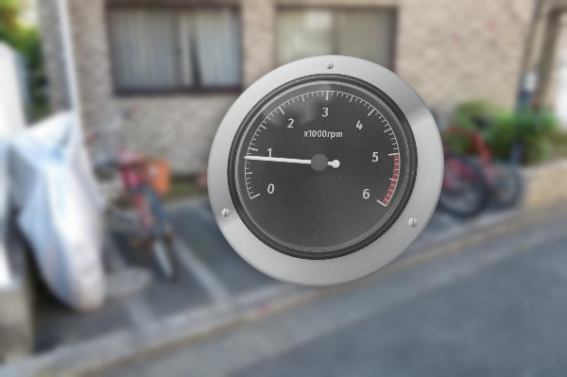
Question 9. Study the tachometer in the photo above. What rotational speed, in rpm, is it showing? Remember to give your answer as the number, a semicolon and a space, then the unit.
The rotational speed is 800; rpm
